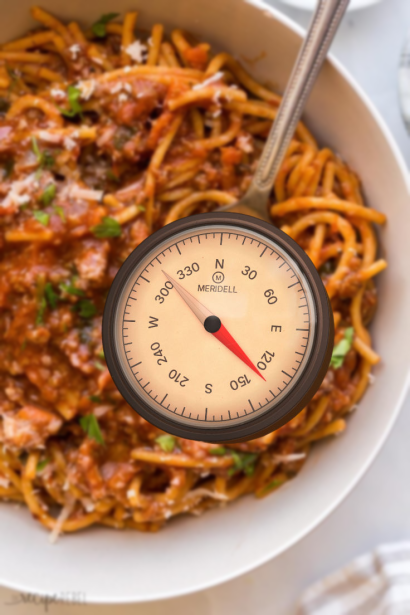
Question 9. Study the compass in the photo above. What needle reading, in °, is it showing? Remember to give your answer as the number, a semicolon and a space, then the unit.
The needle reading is 132.5; °
